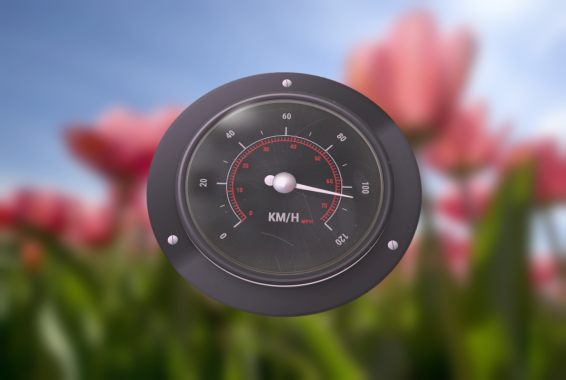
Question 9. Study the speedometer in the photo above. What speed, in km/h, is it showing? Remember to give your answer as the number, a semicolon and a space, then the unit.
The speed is 105; km/h
